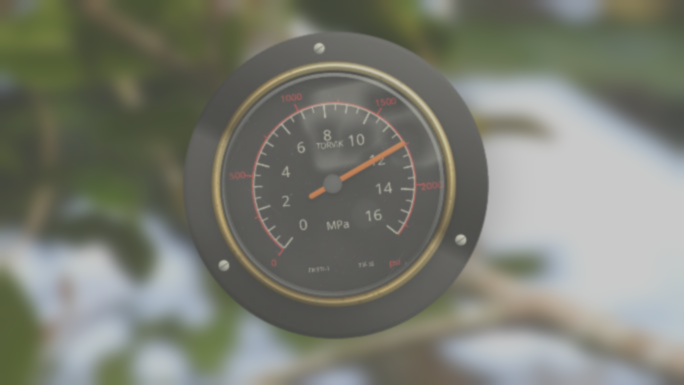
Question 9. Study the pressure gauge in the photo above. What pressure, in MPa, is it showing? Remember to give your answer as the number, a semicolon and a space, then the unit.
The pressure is 12; MPa
